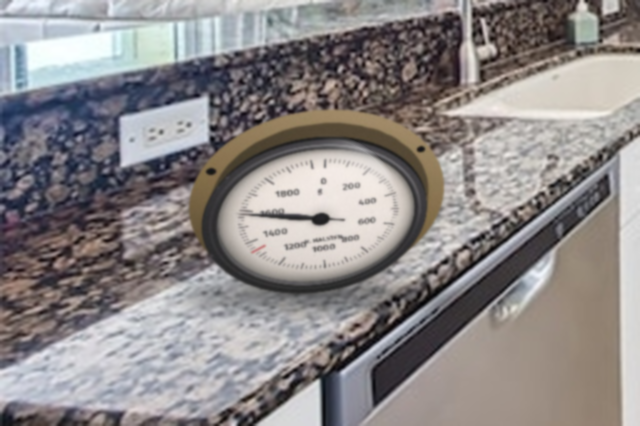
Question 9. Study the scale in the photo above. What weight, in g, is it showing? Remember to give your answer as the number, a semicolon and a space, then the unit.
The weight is 1600; g
